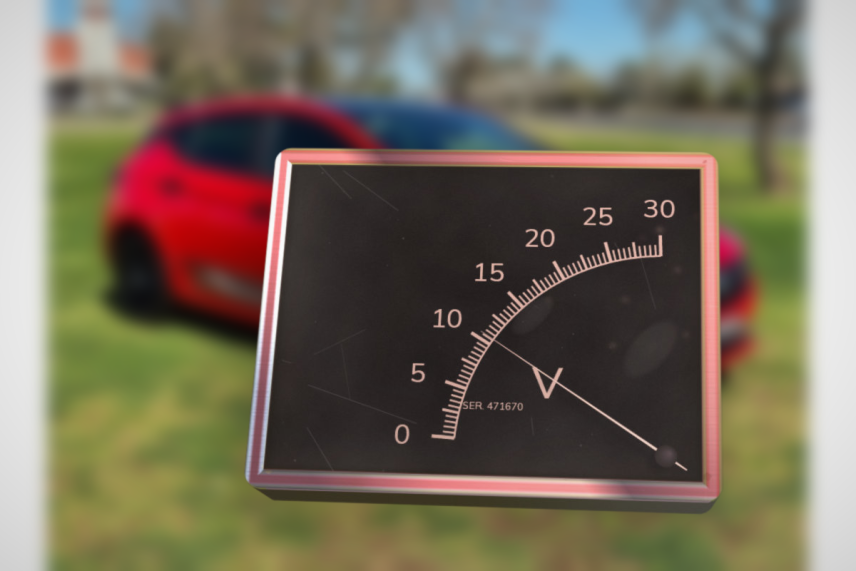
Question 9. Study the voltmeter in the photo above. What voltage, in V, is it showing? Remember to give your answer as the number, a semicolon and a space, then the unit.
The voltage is 10.5; V
